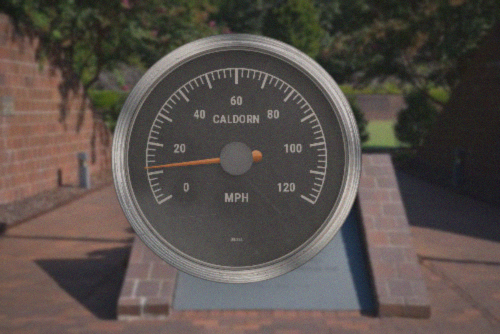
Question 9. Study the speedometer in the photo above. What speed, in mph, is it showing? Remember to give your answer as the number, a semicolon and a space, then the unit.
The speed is 12; mph
